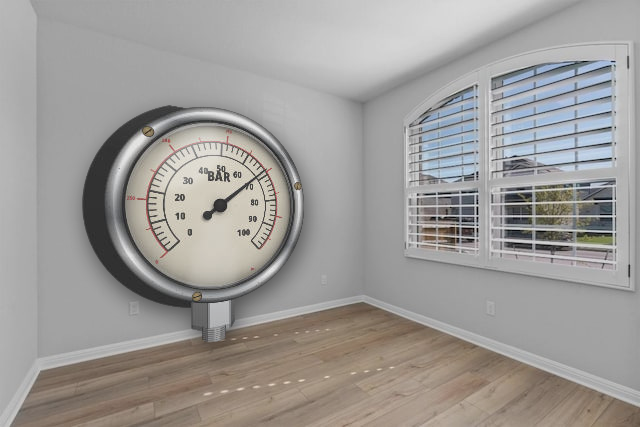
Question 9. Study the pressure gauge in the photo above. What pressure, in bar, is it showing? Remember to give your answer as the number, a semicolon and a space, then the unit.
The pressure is 68; bar
